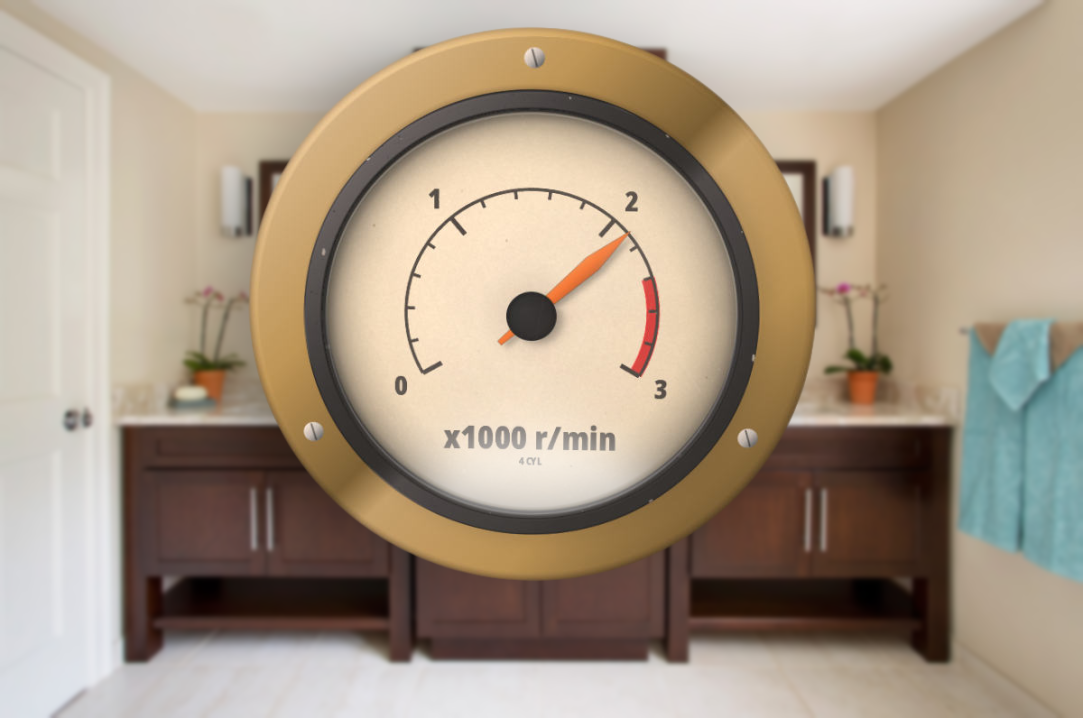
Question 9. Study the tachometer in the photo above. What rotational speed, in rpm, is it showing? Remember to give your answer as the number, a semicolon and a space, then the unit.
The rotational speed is 2100; rpm
